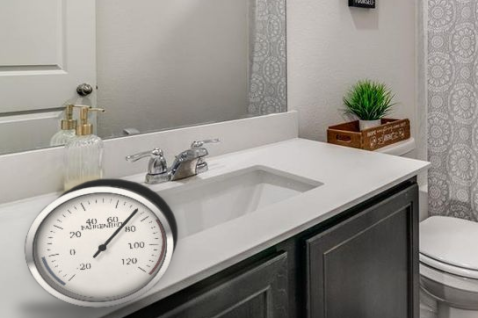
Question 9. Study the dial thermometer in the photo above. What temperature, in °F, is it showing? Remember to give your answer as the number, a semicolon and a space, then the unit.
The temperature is 72; °F
